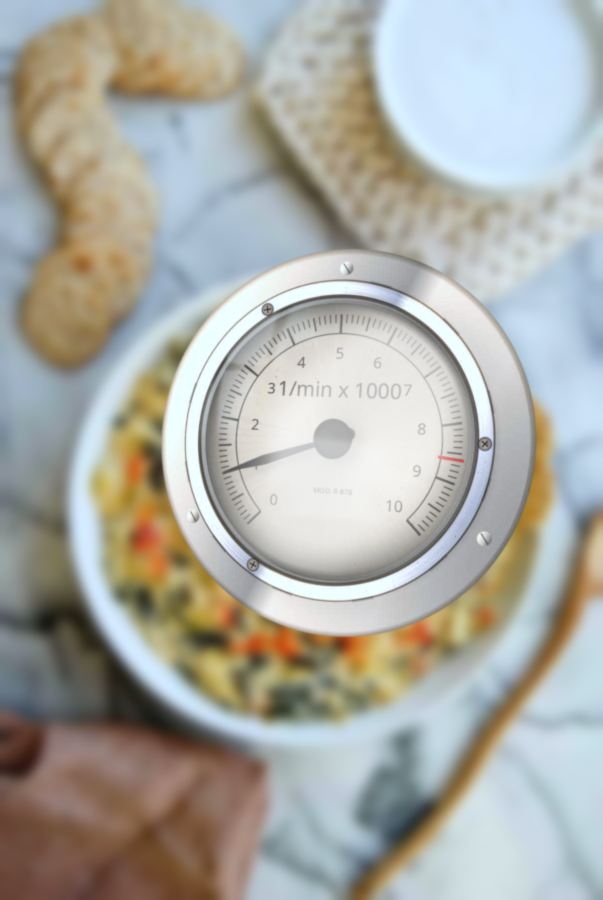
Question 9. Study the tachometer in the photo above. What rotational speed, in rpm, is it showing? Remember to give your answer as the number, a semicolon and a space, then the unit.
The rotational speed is 1000; rpm
